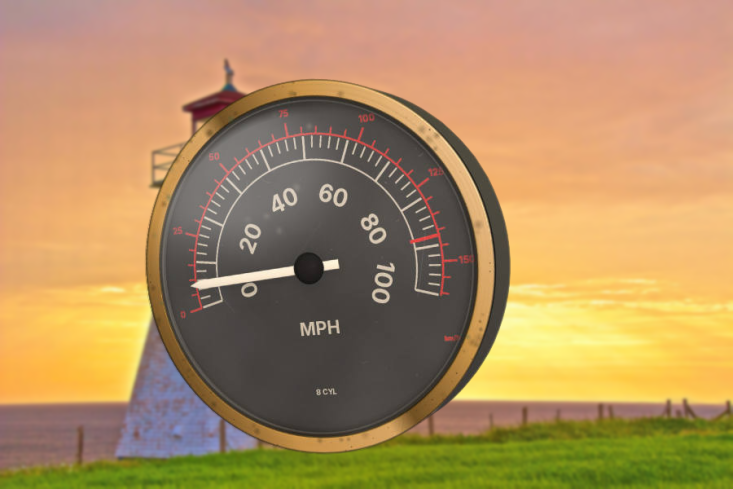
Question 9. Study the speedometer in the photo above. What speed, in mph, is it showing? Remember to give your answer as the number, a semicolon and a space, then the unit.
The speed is 5; mph
